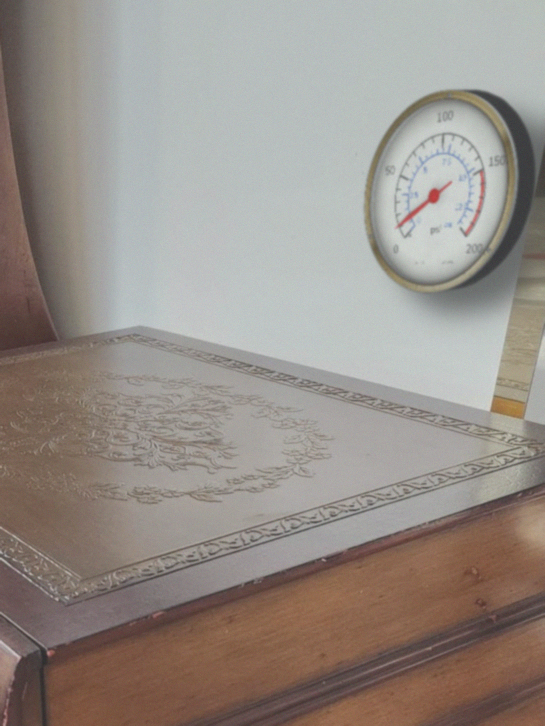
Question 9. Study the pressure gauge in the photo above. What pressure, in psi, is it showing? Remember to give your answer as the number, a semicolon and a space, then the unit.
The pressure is 10; psi
